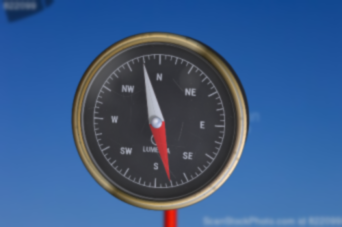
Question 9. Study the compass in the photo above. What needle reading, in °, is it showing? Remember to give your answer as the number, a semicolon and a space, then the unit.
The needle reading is 165; °
